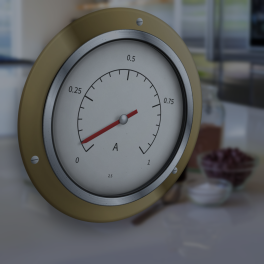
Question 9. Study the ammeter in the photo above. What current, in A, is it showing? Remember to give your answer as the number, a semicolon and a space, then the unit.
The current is 0.05; A
